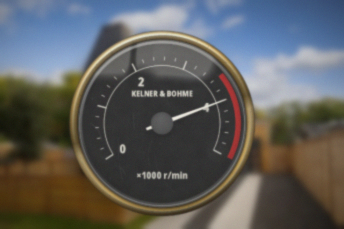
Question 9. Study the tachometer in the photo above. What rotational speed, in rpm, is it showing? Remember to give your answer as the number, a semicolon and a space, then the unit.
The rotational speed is 4000; rpm
